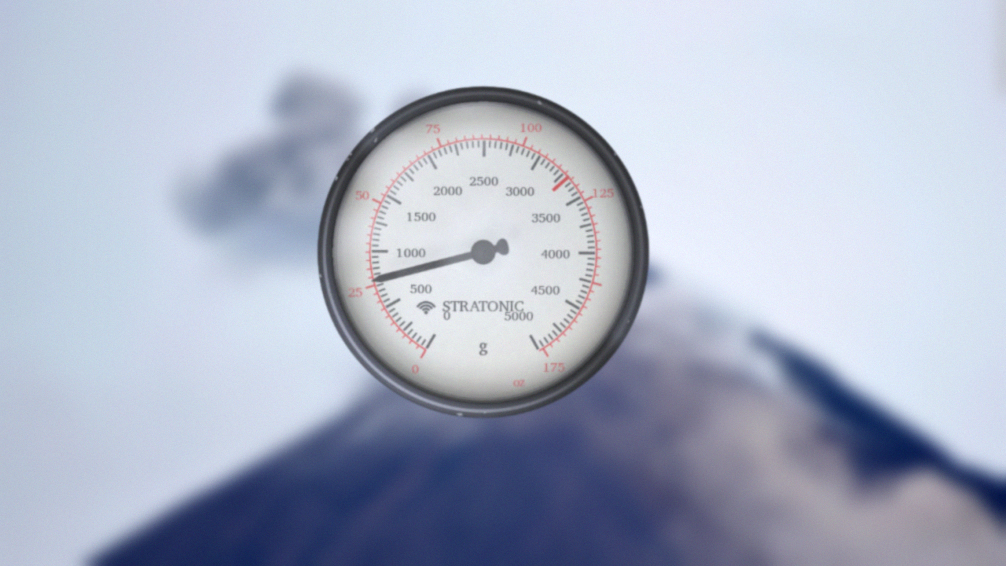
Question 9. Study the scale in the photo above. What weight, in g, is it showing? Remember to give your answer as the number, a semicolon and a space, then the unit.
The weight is 750; g
